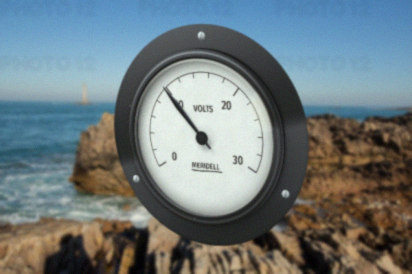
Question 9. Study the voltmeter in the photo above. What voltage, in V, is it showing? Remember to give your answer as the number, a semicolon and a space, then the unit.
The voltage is 10; V
